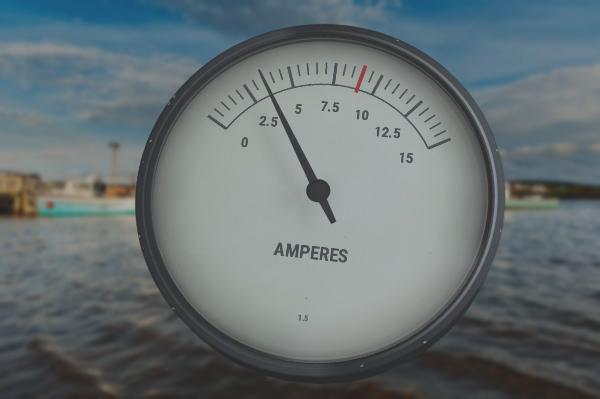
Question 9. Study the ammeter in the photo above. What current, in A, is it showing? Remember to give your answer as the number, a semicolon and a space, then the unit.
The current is 3.5; A
